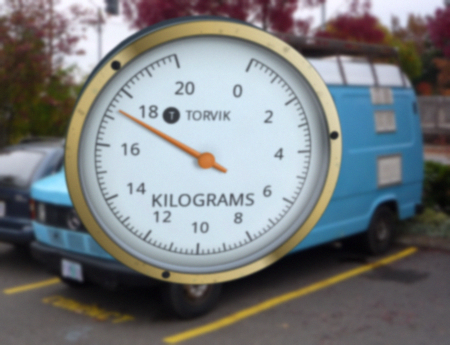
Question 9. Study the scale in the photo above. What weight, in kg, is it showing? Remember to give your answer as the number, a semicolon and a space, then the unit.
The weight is 17.4; kg
